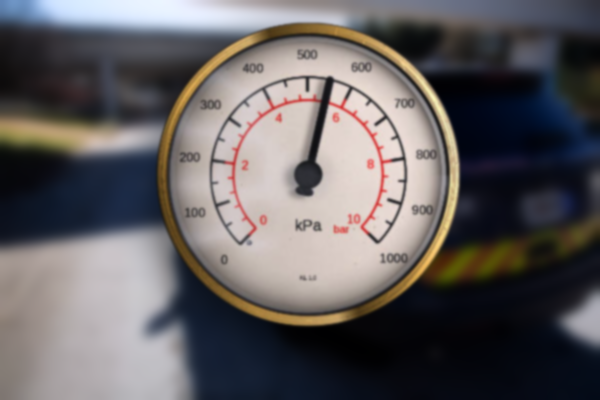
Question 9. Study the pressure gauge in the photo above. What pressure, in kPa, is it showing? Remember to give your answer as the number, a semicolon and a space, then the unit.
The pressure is 550; kPa
